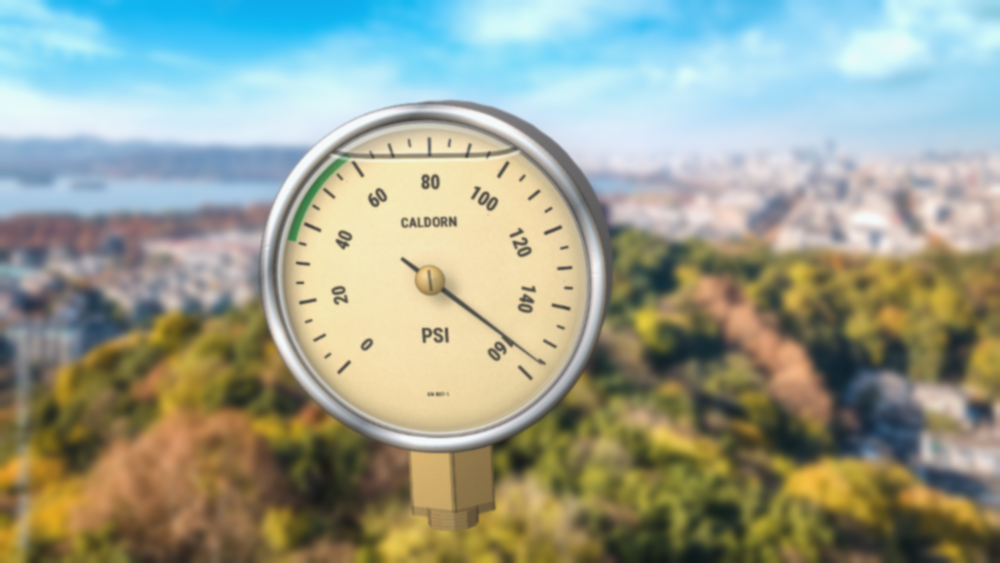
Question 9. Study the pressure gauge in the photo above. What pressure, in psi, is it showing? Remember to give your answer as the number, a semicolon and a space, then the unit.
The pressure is 155; psi
